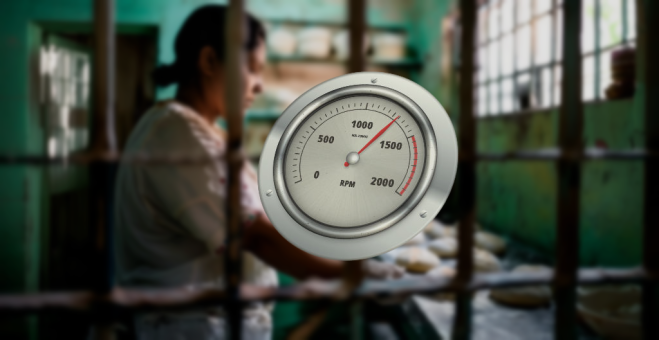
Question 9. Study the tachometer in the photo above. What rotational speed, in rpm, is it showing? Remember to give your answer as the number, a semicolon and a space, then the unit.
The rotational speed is 1300; rpm
